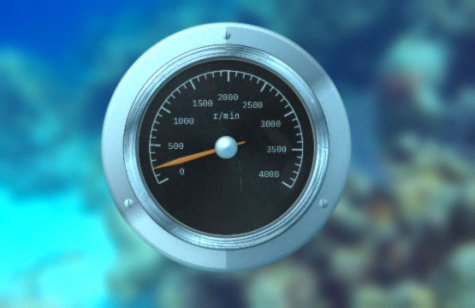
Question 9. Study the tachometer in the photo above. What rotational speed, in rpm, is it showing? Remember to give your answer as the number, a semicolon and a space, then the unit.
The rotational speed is 200; rpm
